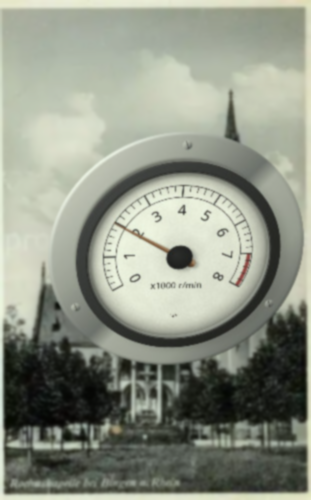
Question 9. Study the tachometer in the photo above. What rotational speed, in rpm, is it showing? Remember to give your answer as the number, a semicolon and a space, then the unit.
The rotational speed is 2000; rpm
